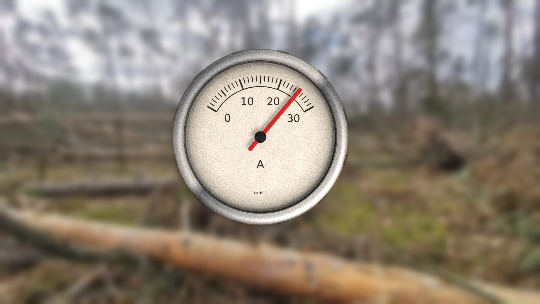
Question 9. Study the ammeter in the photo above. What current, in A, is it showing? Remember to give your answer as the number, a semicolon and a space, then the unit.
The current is 25; A
